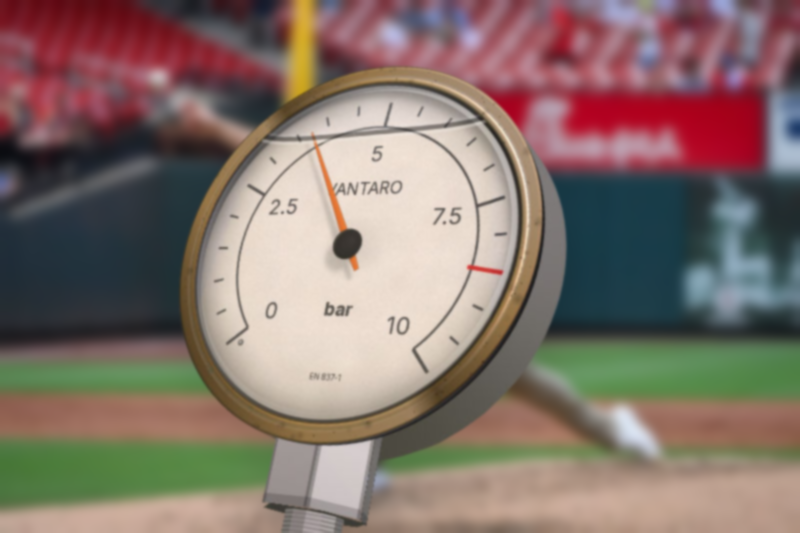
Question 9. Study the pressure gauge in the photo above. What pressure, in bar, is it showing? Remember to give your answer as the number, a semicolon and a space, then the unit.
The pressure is 3.75; bar
